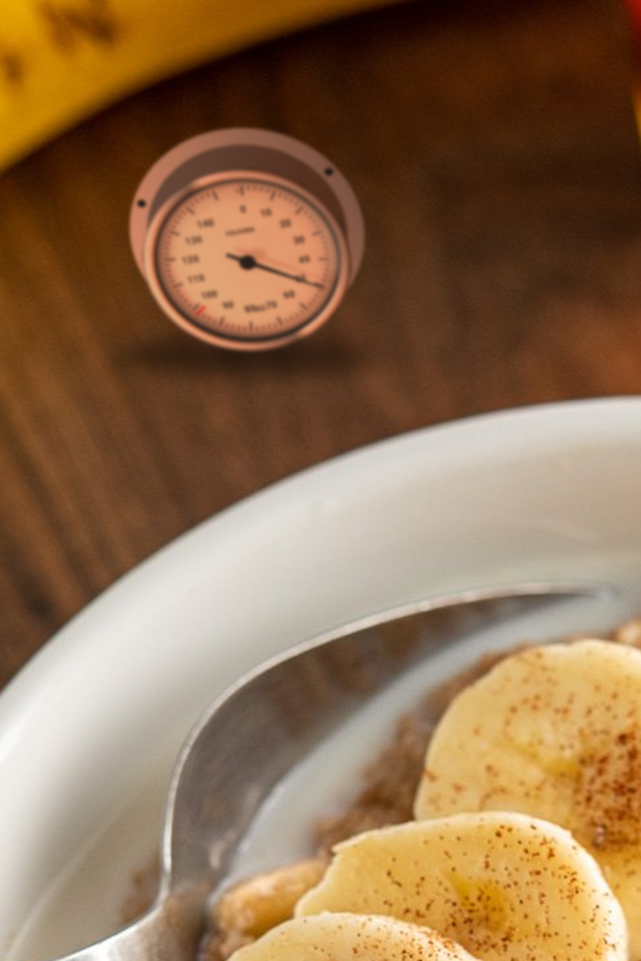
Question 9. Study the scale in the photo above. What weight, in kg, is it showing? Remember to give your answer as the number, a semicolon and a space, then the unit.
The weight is 50; kg
